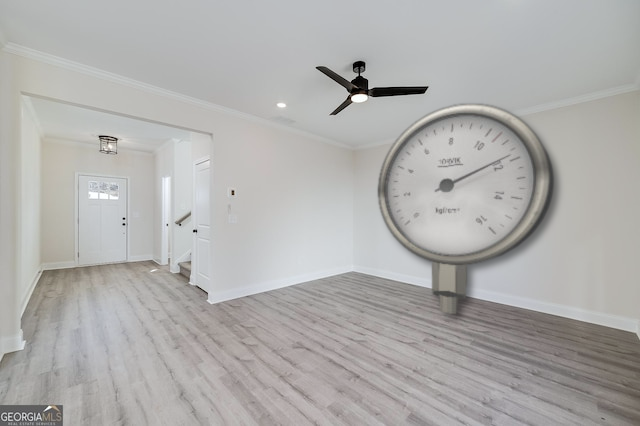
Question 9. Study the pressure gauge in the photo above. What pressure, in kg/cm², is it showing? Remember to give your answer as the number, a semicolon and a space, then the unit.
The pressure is 11.75; kg/cm²
